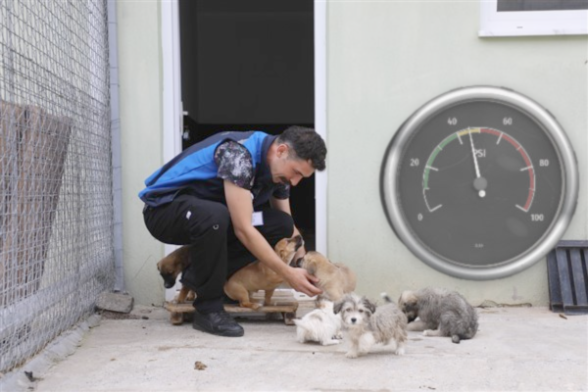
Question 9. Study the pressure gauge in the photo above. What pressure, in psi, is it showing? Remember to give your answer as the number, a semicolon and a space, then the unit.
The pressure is 45; psi
